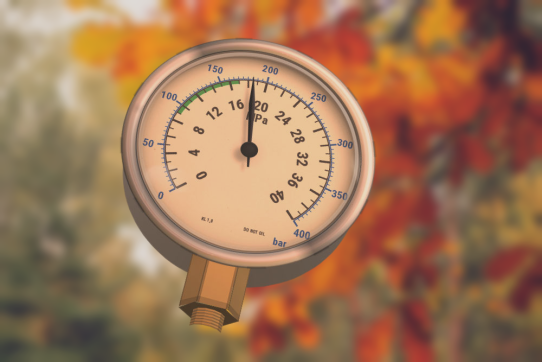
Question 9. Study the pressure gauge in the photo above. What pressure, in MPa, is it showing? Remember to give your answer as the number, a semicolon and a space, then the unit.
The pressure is 18.5; MPa
